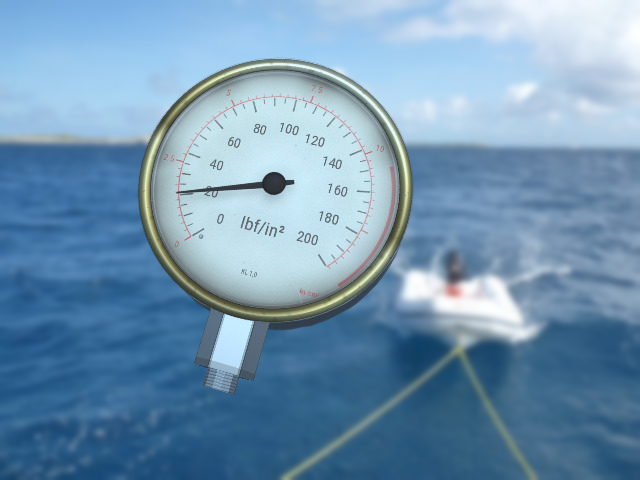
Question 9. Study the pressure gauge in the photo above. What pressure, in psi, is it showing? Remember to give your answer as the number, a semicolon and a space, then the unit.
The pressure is 20; psi
